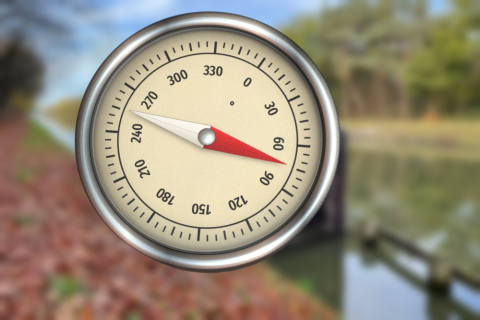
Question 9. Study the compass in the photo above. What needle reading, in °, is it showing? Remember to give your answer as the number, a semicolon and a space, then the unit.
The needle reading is 75; °
